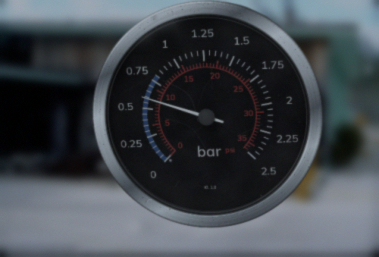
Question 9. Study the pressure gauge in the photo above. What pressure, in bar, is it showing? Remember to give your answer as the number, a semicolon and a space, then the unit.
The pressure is 0.6; bar
